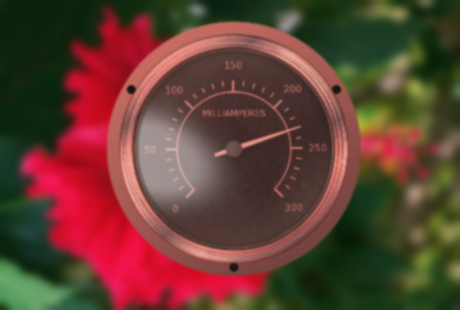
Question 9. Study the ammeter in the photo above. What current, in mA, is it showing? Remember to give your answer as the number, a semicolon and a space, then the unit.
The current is 230; mA
